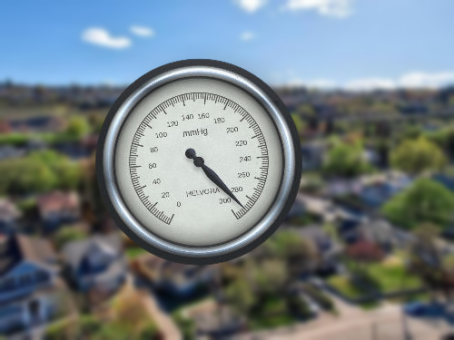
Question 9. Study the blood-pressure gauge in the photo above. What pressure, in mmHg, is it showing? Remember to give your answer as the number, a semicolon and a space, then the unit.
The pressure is 290; mmHg
